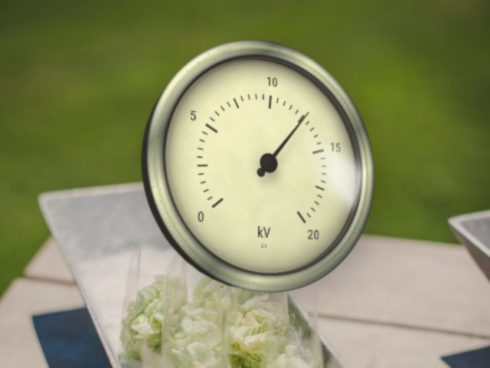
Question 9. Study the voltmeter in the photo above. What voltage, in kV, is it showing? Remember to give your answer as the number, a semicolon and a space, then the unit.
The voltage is 12.5; kV
